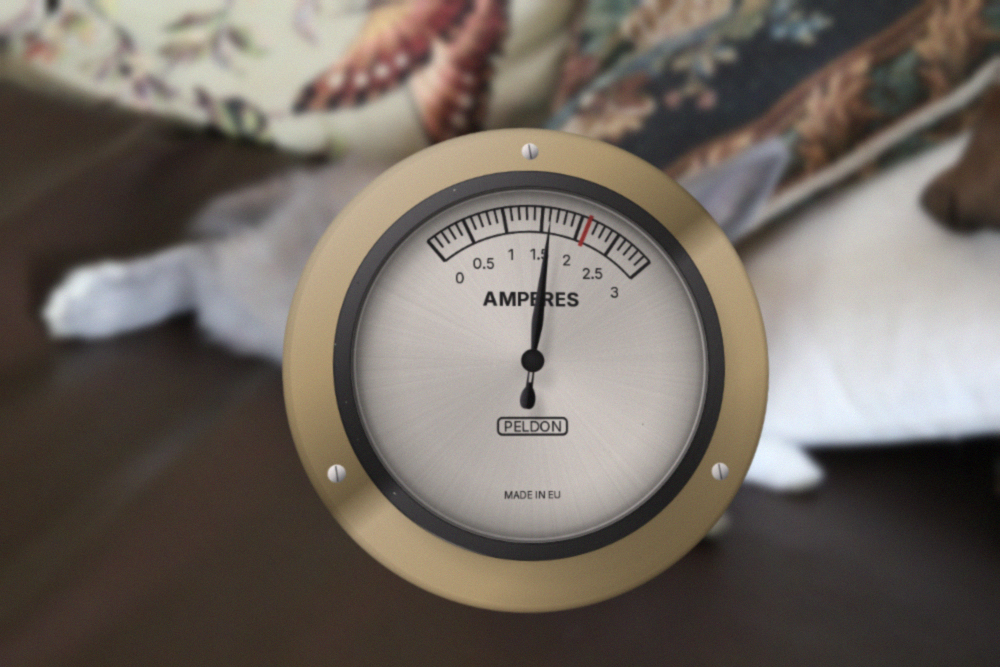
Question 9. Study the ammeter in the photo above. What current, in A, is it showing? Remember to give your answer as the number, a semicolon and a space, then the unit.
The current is 1.6; A
